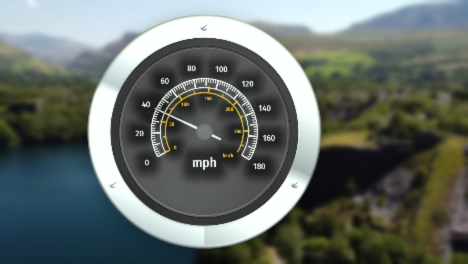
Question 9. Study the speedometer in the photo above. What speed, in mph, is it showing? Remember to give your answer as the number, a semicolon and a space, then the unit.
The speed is 40; mph
